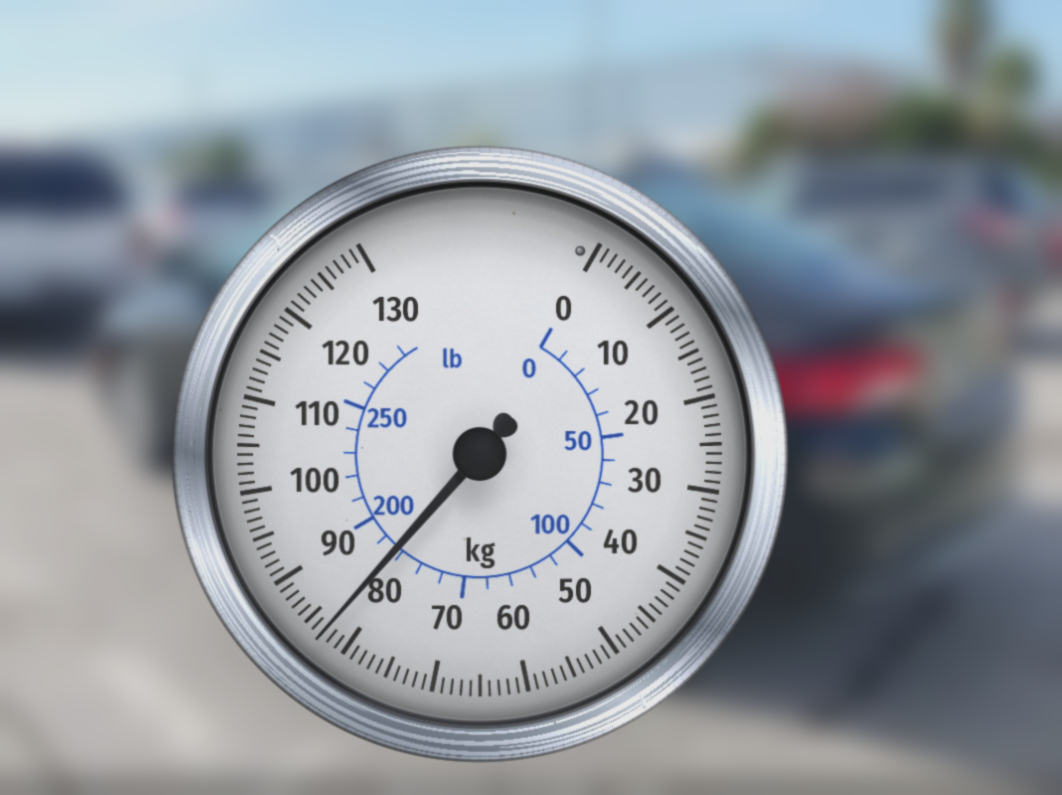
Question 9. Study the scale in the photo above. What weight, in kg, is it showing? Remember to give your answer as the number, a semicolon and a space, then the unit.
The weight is 83; kg
